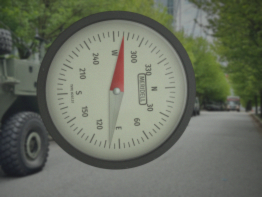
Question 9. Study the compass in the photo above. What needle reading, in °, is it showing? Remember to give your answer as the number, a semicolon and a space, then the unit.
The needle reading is 280; °
